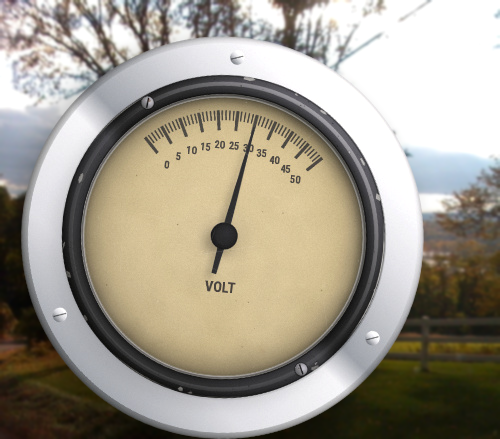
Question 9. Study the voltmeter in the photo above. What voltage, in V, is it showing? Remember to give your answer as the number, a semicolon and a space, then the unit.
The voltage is 30; V
